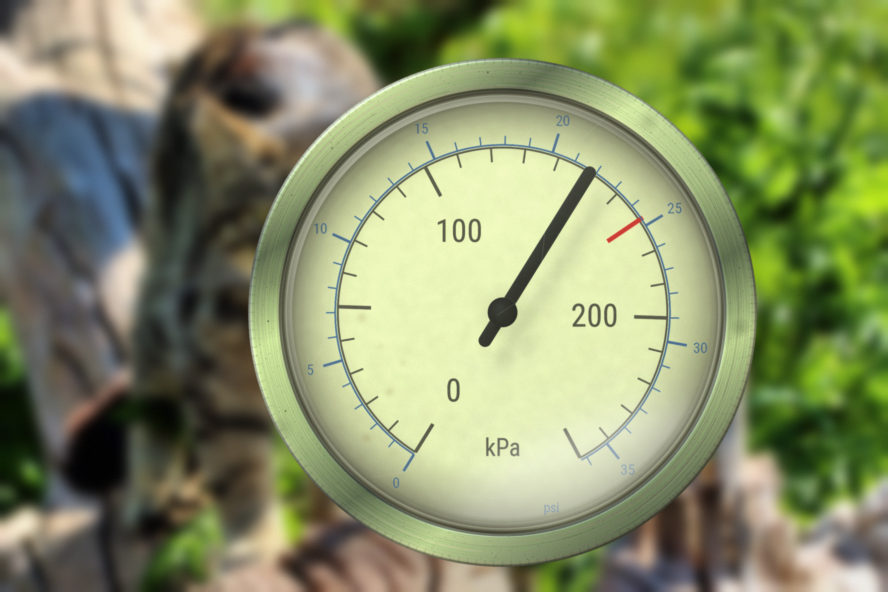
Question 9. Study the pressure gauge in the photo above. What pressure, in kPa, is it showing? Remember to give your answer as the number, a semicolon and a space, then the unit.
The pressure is 150; kPa
